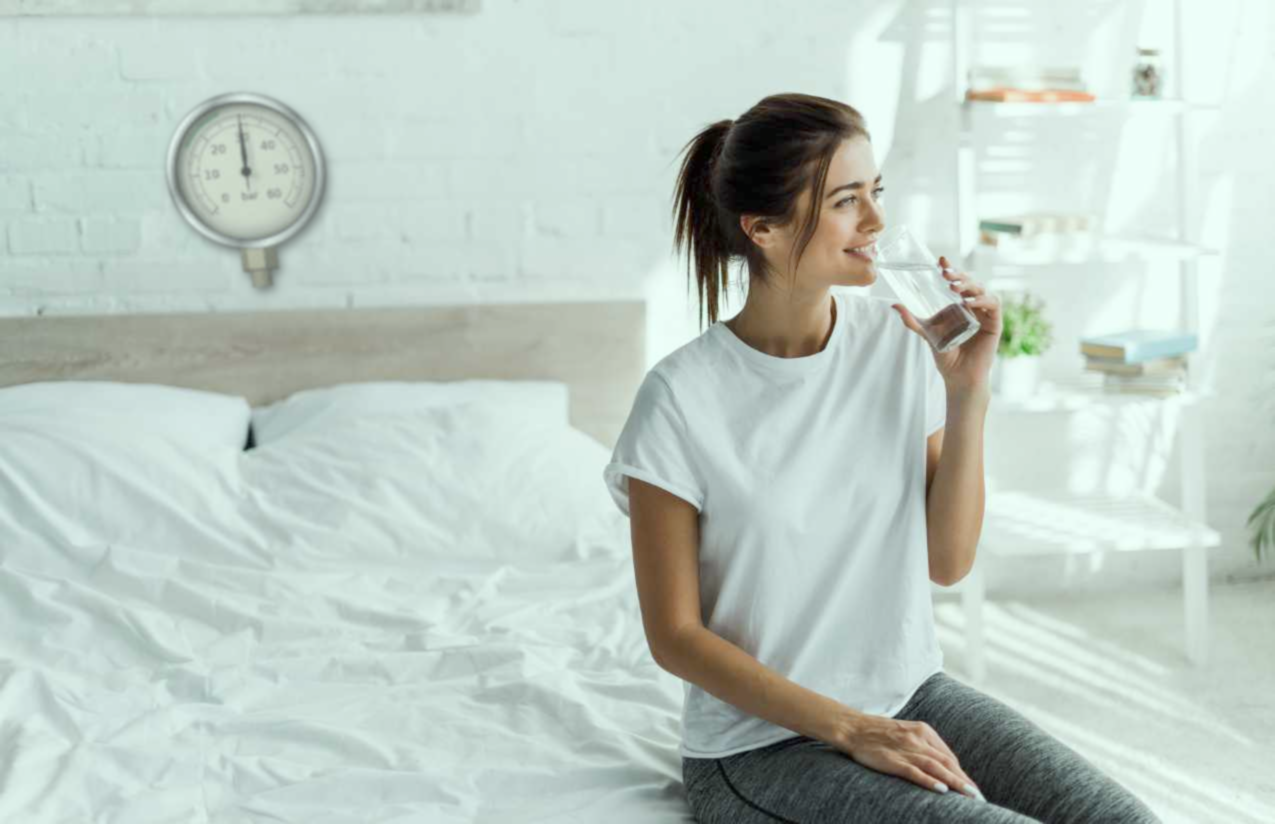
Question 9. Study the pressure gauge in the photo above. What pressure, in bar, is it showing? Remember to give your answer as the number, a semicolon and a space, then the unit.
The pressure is 30; bar
